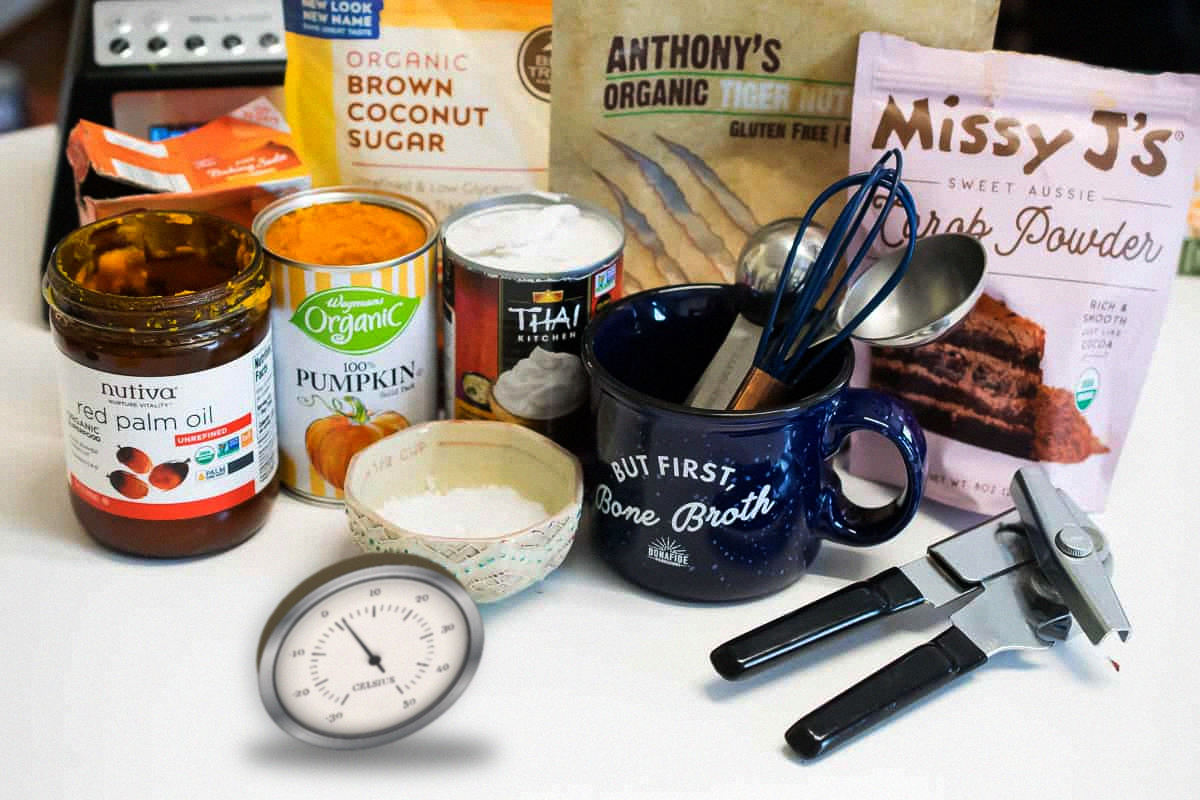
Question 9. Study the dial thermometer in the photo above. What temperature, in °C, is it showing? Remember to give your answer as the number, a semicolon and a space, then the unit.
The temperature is 2; °C
